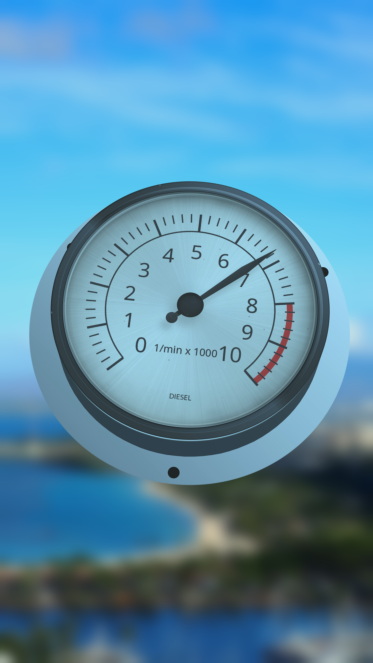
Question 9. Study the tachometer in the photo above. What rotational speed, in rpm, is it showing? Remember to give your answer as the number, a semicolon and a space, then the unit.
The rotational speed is 6800; rpm
